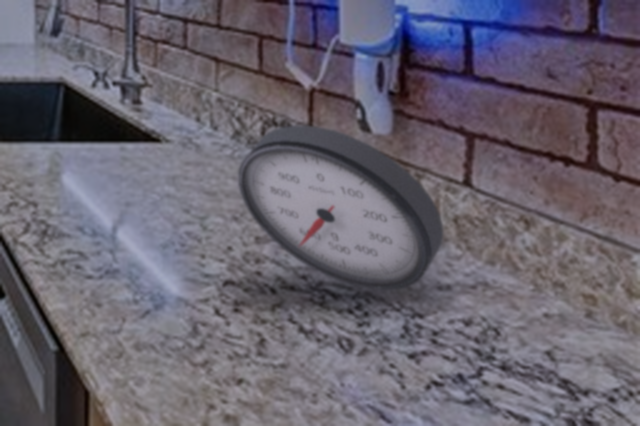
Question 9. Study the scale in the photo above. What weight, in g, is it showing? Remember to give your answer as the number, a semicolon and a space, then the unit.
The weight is 600; g
